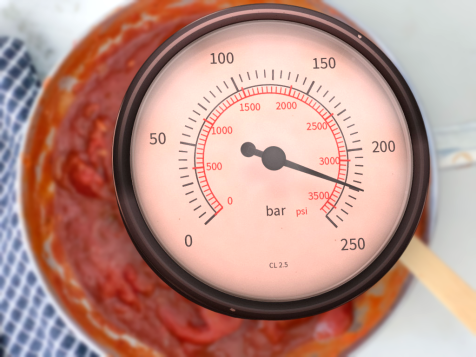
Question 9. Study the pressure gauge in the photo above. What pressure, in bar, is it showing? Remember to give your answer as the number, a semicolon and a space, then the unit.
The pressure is 225; bar
